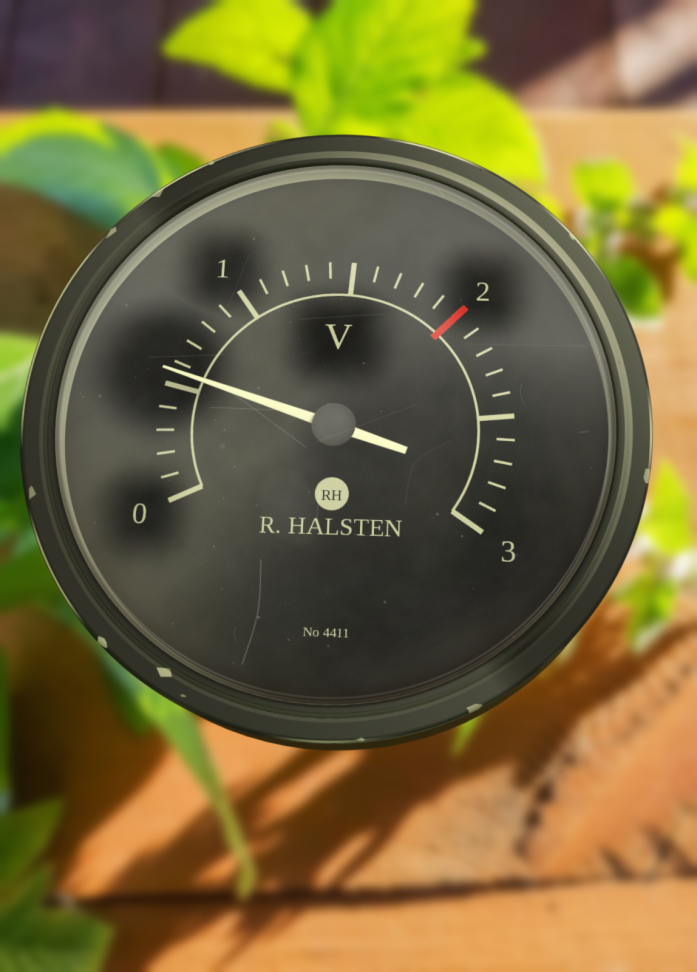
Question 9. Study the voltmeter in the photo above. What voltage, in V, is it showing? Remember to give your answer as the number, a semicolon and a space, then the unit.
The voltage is 0.55; V
